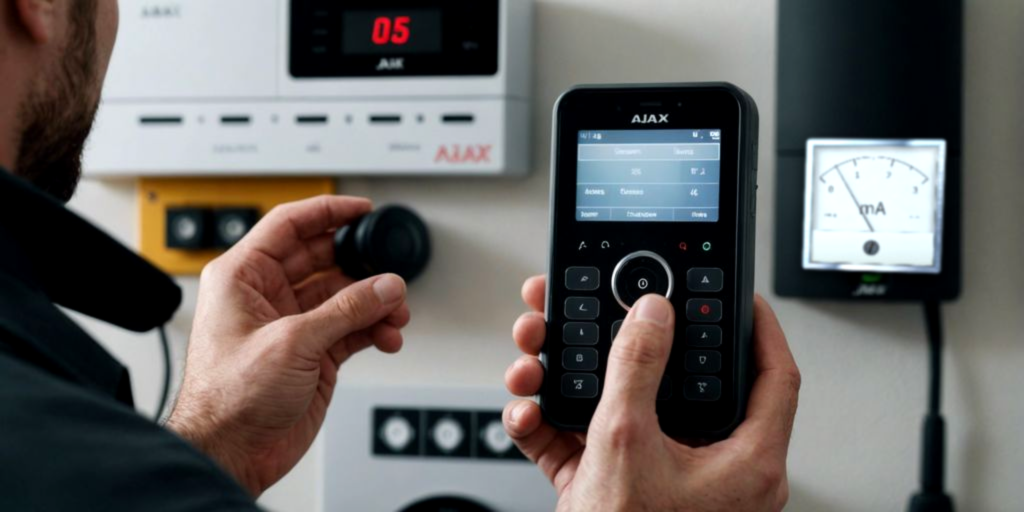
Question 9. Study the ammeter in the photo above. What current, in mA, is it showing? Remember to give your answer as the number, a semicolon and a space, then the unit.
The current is 0.5; mA
